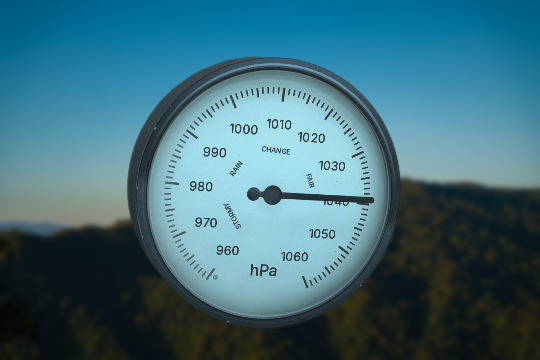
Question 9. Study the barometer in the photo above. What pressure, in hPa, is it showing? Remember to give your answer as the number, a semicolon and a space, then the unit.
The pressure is 1039; hPa
